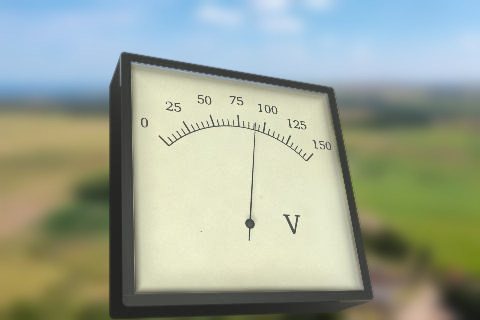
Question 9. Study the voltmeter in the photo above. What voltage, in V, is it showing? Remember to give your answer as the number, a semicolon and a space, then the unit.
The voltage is 90; V
